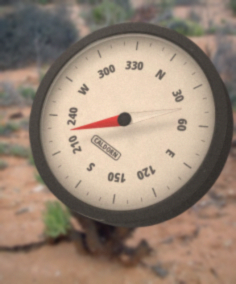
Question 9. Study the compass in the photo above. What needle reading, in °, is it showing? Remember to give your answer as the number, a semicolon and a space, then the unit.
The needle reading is 225; °
